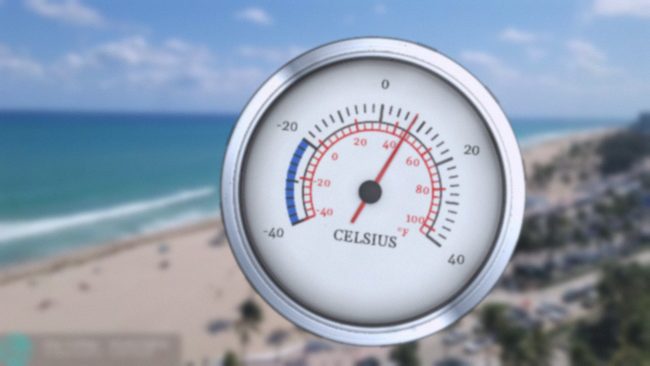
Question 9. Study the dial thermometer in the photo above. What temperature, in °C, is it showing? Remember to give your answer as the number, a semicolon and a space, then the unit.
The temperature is 8; °C
